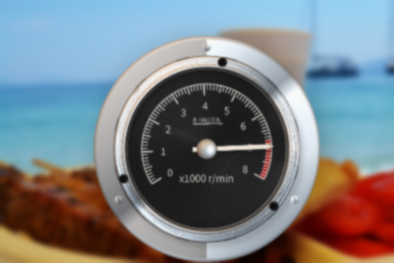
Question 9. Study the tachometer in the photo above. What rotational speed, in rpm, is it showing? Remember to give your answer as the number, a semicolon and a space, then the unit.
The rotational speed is 7000; rpm
